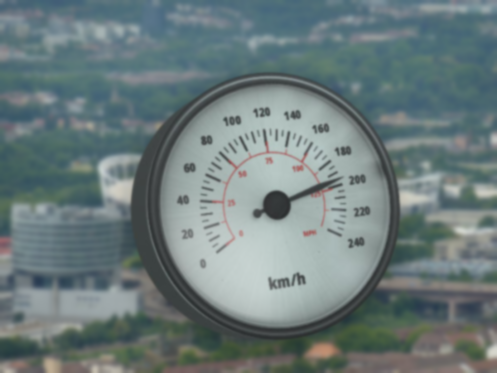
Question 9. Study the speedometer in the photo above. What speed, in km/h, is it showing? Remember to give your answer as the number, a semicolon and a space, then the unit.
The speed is 195; km/h
